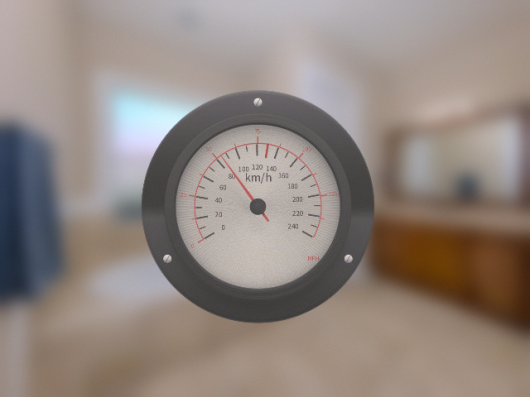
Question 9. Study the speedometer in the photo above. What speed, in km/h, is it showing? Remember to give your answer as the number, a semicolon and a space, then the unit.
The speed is 85; km/h
